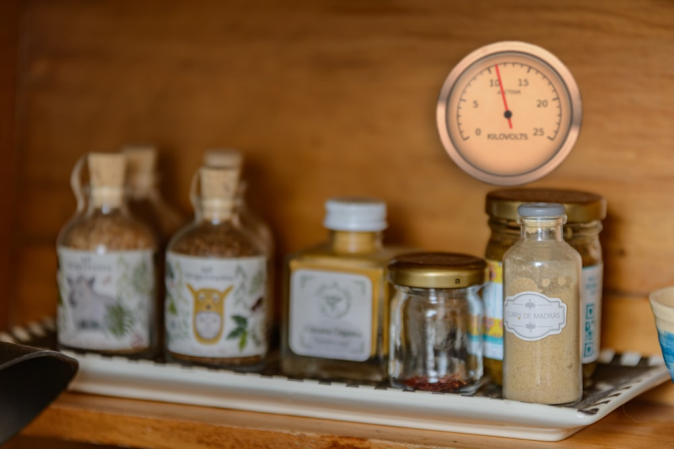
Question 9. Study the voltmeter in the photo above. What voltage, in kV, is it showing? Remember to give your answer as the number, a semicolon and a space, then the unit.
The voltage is 11; kV
